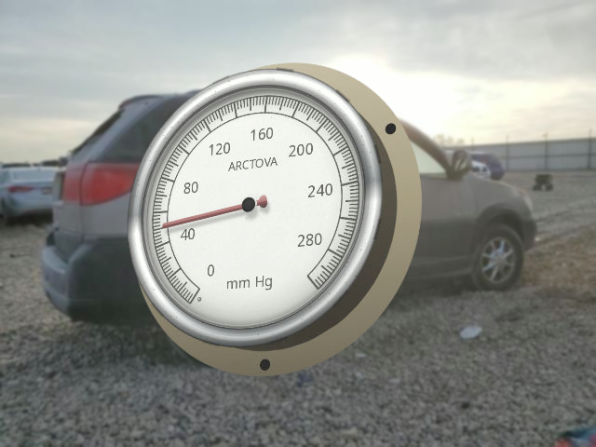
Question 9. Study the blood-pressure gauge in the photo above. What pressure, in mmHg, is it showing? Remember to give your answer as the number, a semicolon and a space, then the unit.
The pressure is 50; mmHg
